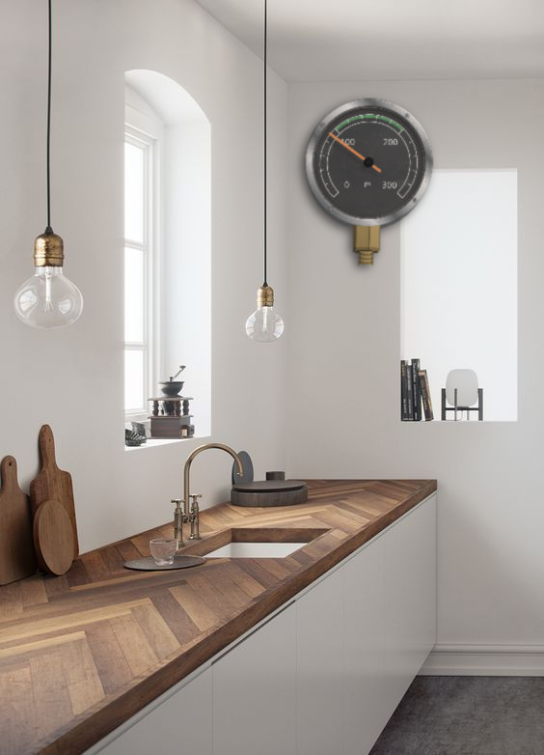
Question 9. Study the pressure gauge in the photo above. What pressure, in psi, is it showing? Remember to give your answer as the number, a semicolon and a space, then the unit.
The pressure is 90; psi
